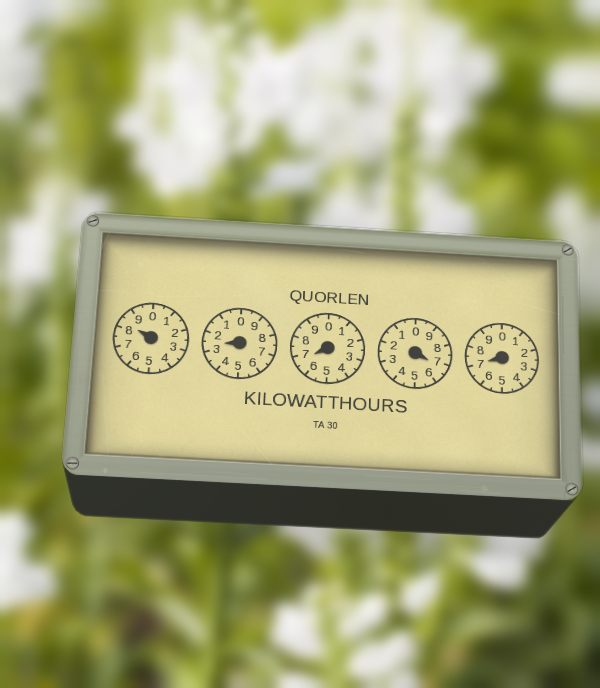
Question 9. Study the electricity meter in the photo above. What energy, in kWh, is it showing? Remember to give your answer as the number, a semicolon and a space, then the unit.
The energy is 82667; kWh
